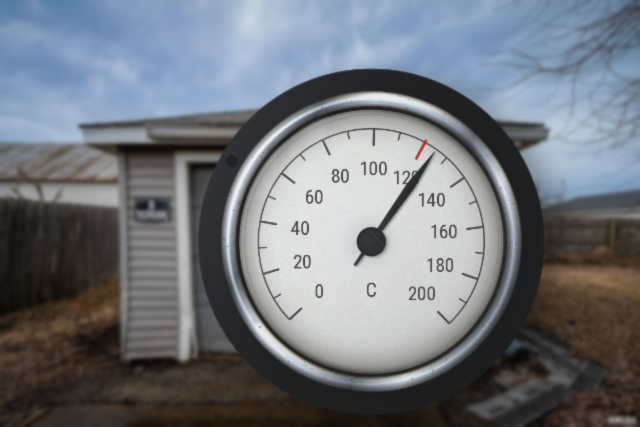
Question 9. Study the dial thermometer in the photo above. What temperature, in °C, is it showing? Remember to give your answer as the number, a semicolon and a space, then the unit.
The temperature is 125; °C
